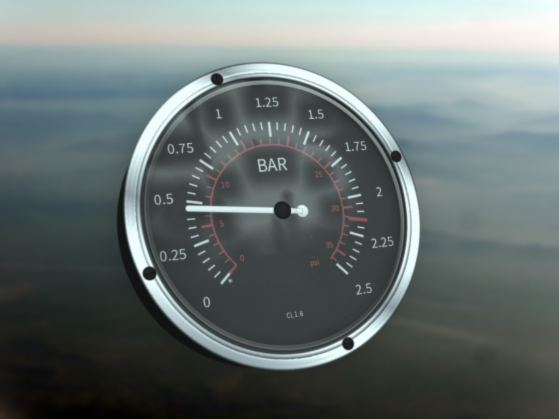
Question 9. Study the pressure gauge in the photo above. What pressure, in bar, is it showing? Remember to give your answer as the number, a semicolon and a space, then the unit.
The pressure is 0.45; bar
